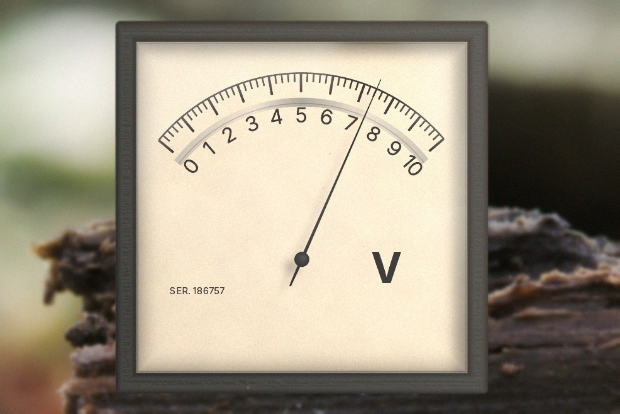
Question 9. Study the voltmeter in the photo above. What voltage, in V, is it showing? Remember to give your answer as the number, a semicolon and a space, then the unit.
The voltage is 7.4; V
